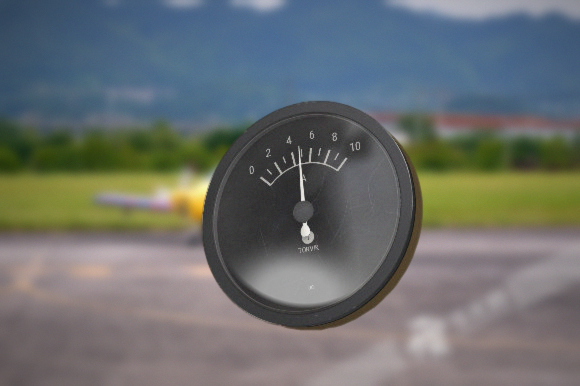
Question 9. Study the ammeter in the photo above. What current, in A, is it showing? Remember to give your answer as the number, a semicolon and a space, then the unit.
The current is 5; A
